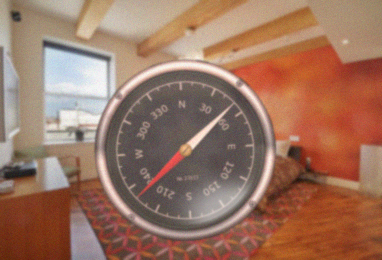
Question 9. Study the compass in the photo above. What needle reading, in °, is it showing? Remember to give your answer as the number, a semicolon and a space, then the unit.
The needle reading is 230; °
